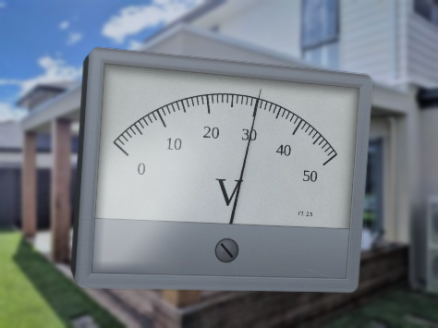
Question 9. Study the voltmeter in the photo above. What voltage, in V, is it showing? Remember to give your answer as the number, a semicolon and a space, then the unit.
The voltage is 30; V
